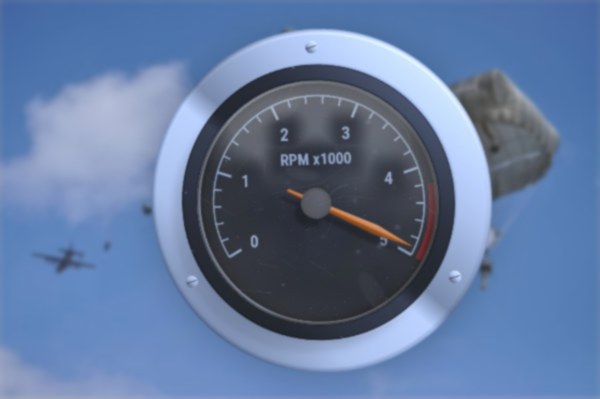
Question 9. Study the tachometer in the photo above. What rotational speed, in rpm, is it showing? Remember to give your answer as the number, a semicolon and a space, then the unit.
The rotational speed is 4900; rpm
